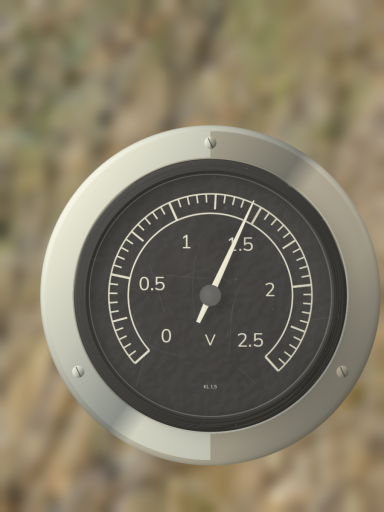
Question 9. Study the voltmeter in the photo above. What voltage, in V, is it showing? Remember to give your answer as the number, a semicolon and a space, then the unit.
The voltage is 1.45; V
